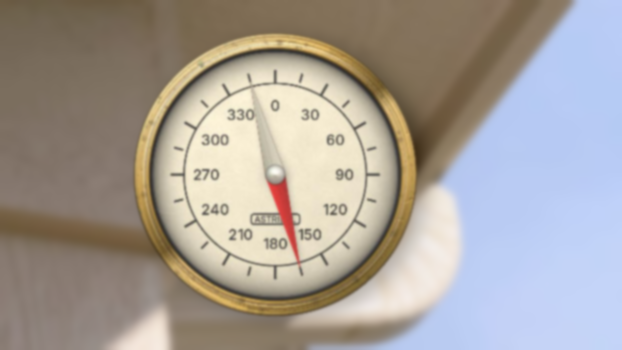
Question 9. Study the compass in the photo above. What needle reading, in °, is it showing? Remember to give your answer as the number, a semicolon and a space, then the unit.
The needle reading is 165; °
